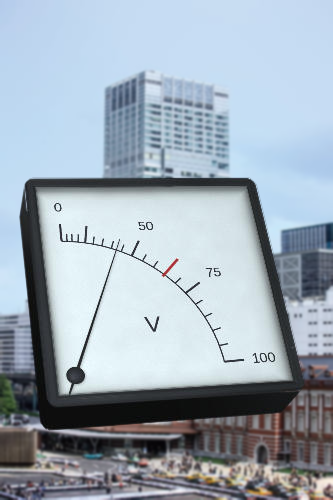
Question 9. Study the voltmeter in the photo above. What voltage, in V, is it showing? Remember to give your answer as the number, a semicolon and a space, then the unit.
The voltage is 42.5; V
